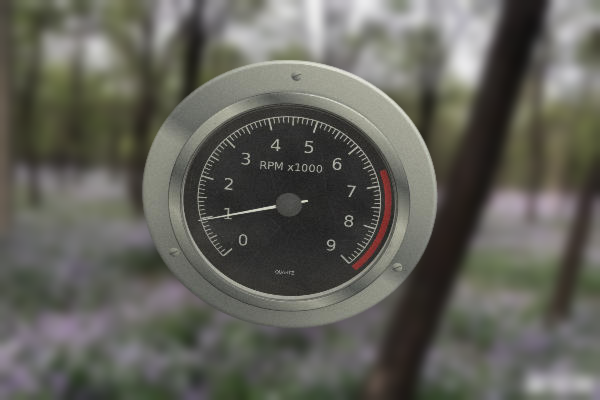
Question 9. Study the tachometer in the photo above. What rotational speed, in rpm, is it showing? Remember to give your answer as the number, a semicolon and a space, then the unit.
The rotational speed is 1000; rpm
